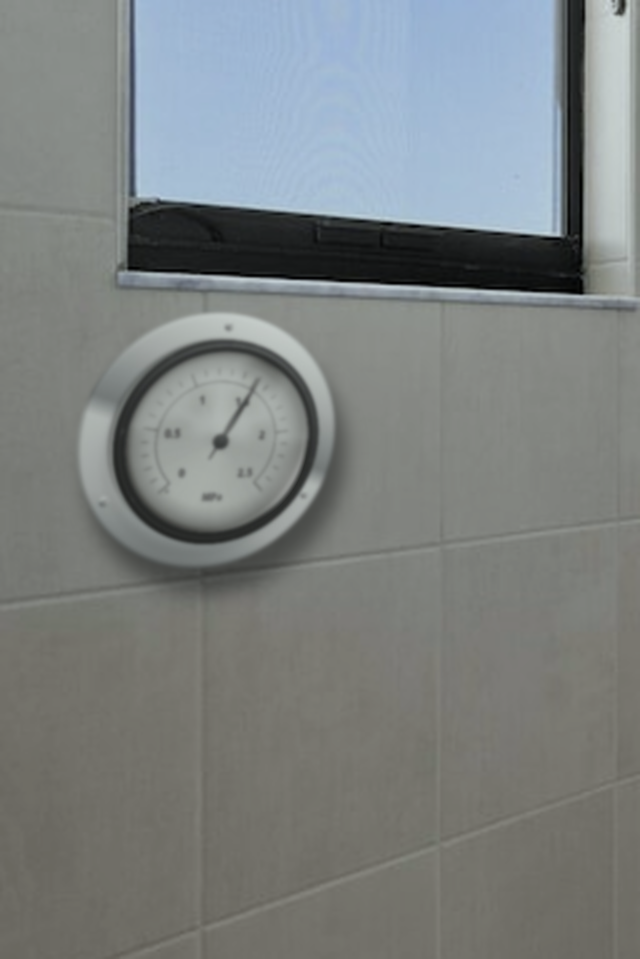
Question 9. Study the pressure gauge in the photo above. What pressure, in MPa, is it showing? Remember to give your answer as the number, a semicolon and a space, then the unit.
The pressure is 1.5; MPa
